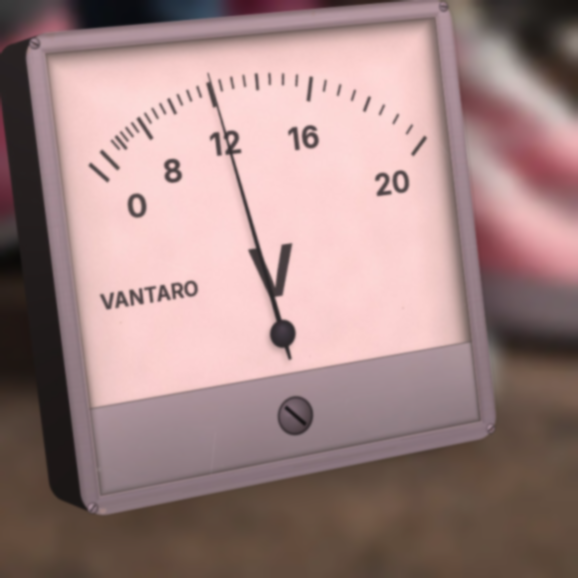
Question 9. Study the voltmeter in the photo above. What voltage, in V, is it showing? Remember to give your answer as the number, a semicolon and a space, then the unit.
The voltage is 12; V
